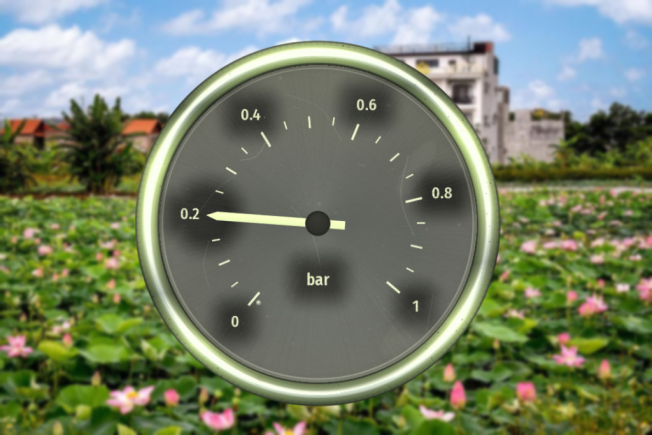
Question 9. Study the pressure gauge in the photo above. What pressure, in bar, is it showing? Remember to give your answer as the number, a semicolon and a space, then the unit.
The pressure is 0.2; bar
